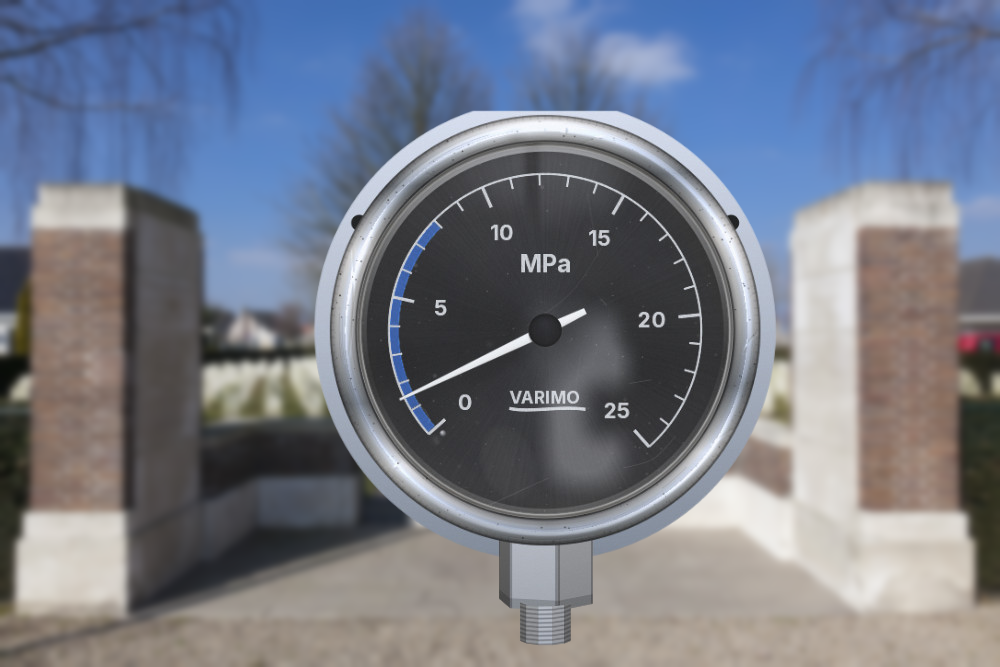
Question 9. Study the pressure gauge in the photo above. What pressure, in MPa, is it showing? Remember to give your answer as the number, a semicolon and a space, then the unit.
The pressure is 1.5; MPa
